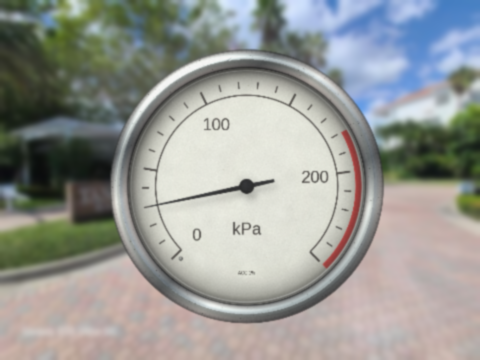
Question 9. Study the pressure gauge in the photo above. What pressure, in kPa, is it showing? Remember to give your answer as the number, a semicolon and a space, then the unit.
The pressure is 30; kPa
